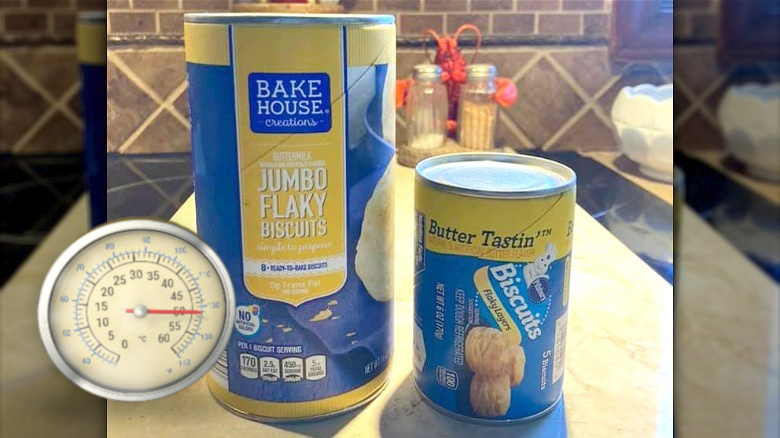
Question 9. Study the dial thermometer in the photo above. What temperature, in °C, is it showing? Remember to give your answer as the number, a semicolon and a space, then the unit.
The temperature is 50; °C
